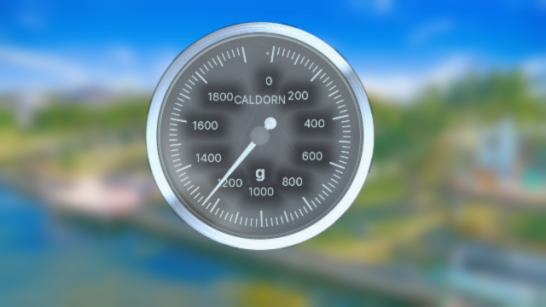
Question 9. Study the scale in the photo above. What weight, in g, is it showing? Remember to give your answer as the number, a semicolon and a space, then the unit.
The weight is 1240; g
